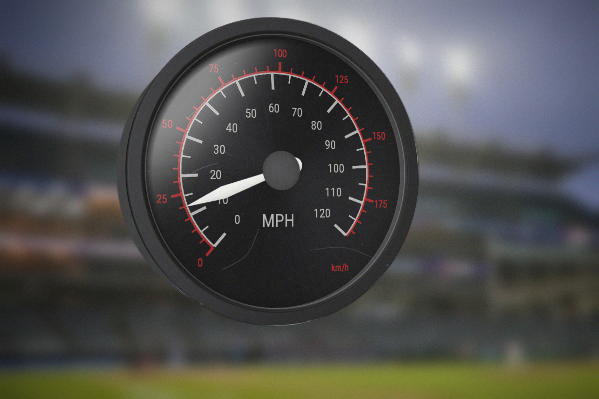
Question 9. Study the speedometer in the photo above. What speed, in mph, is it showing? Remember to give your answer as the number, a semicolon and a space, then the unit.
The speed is 12.5; mph
